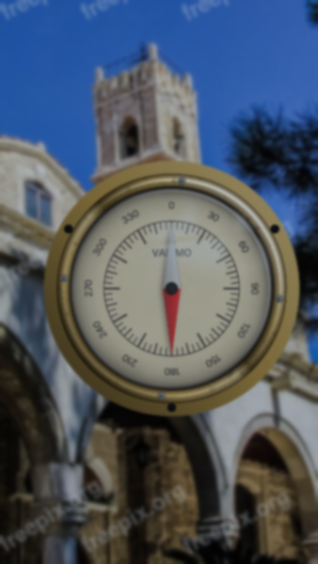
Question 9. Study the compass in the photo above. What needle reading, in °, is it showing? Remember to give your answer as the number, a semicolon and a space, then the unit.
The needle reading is 180; °
